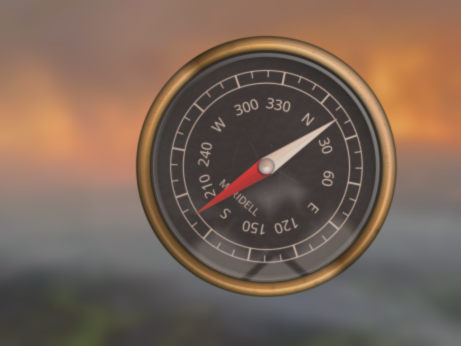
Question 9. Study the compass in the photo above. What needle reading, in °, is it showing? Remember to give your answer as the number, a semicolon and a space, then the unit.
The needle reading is 195; °
